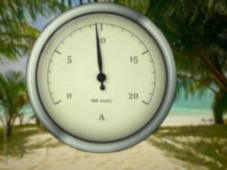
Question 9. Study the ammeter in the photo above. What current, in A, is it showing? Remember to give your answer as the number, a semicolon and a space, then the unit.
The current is 9.5; A
